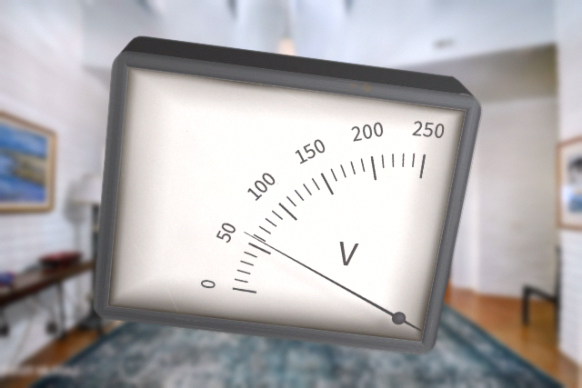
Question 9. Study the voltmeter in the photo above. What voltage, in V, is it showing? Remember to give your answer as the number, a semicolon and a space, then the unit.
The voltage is 60; V
